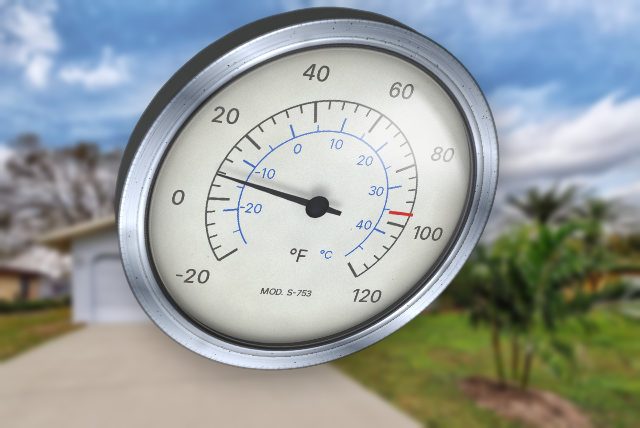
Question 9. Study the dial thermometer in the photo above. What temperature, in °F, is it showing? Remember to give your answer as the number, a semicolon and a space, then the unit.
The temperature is 8; °F
